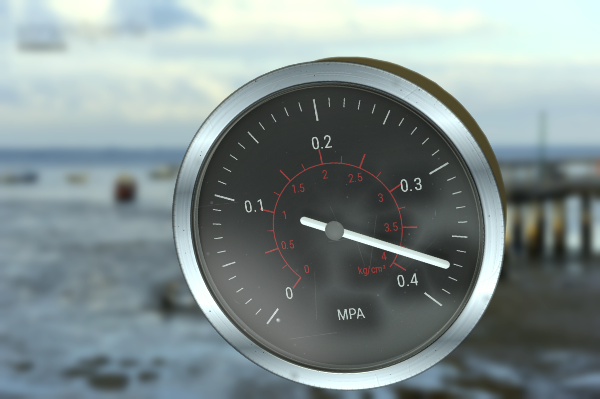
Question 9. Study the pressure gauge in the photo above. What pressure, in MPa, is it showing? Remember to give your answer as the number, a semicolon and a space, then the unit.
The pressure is 0.37; MPa
